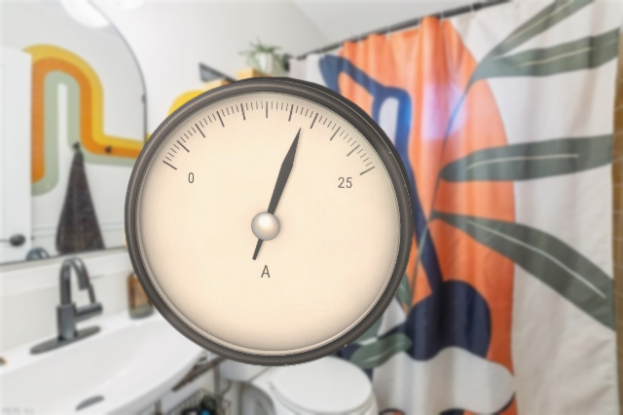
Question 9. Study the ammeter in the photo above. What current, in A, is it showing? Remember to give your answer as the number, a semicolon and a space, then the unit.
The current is 16.5; A
